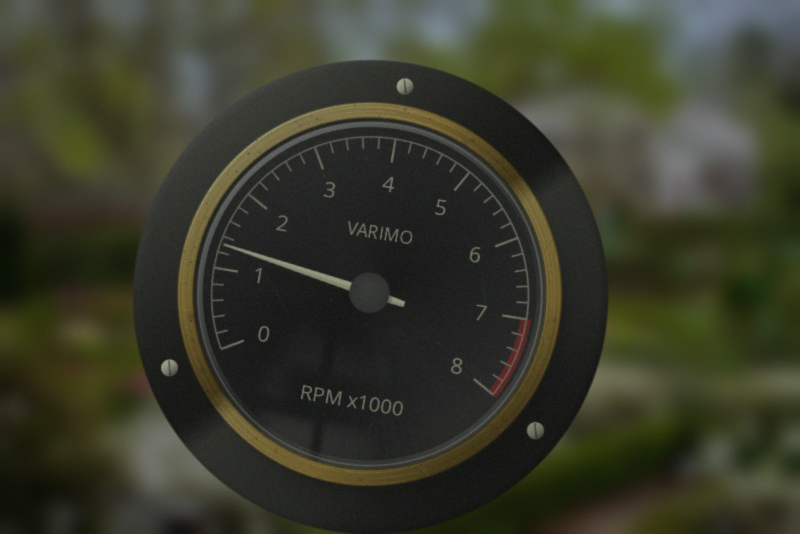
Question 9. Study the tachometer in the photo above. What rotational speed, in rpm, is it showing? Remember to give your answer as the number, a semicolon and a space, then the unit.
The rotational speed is 1300; rpm
